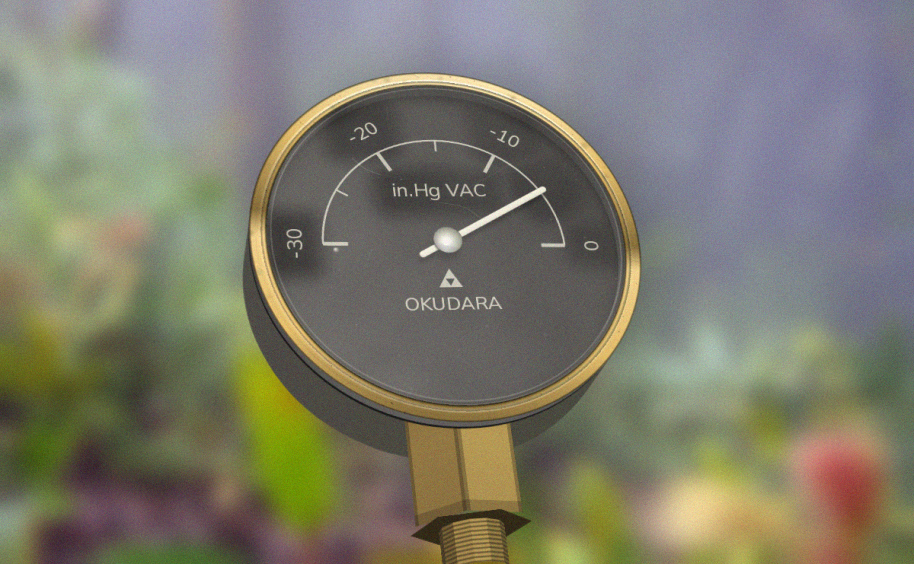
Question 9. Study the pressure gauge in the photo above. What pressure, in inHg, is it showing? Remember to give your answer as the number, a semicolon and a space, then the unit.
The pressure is -5; inHg
